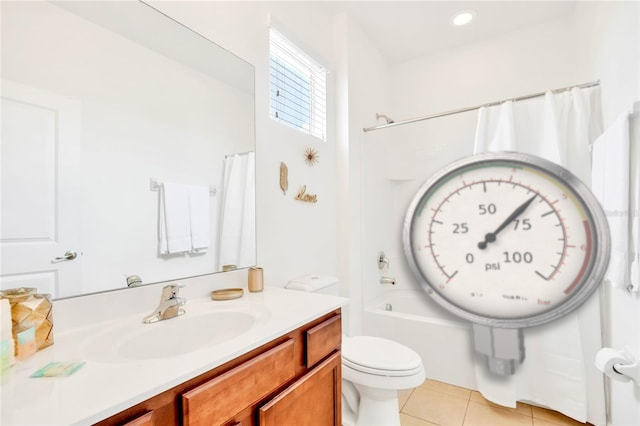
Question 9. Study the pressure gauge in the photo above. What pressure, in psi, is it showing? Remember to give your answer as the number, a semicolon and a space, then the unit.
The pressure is 67.5; psi
